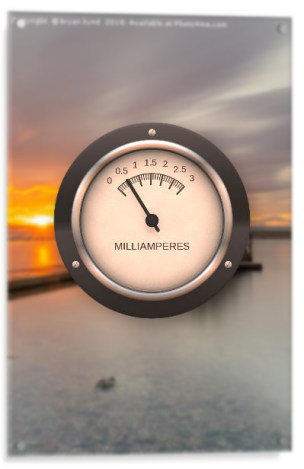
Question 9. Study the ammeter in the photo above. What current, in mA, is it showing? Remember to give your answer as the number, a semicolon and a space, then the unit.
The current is 0.5; mA
